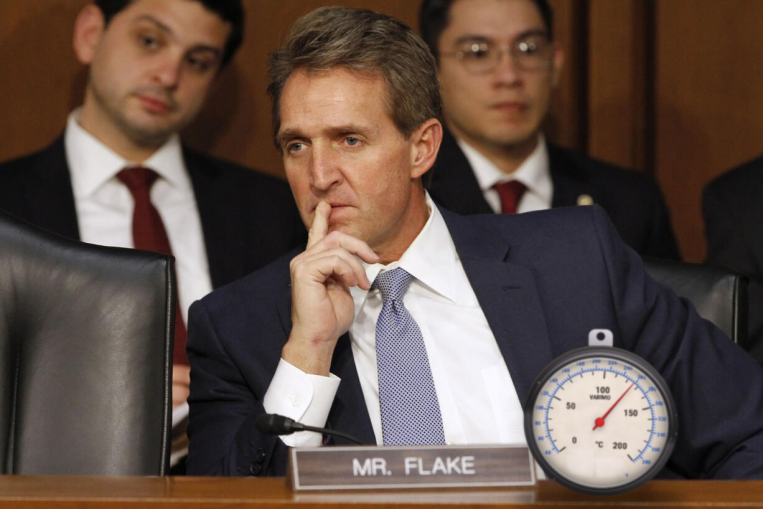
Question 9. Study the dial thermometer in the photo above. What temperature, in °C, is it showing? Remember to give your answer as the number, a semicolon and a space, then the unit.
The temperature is 125; °C
